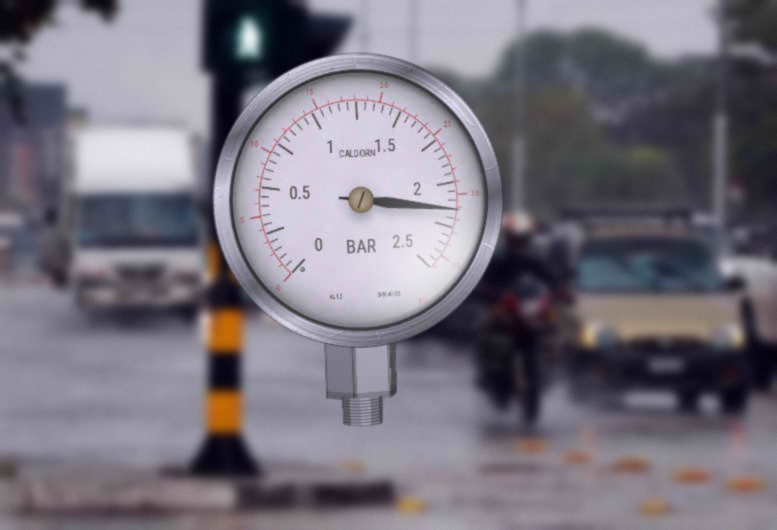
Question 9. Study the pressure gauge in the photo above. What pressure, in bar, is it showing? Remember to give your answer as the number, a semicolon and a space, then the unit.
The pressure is 2.15; bar
